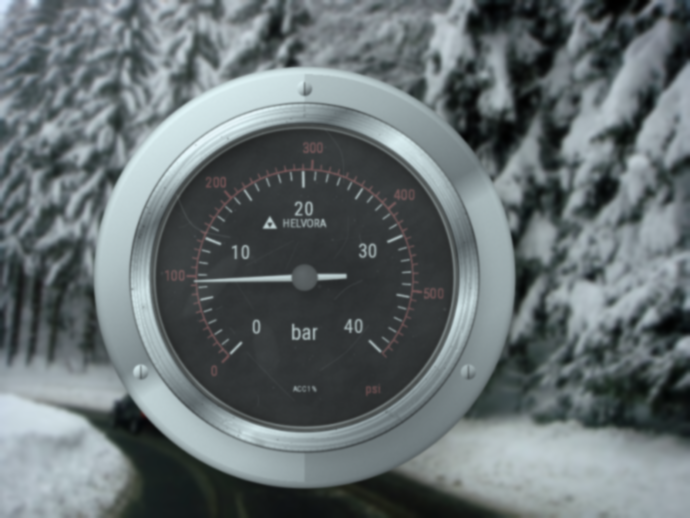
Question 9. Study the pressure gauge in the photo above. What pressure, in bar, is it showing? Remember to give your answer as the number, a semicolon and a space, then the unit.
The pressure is 6.5; bar
